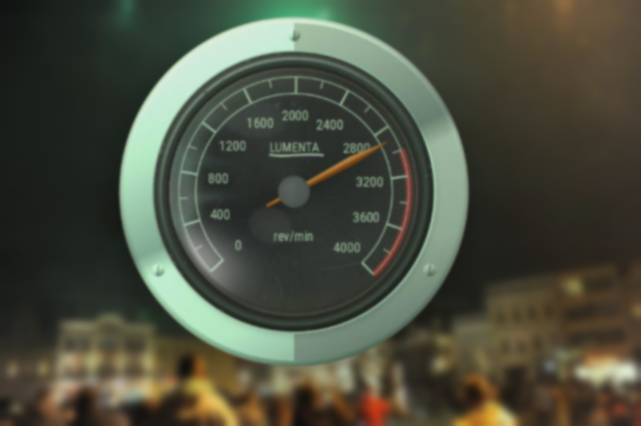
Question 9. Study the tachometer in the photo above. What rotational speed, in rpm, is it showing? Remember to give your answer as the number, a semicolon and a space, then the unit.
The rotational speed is 2900; rpm
